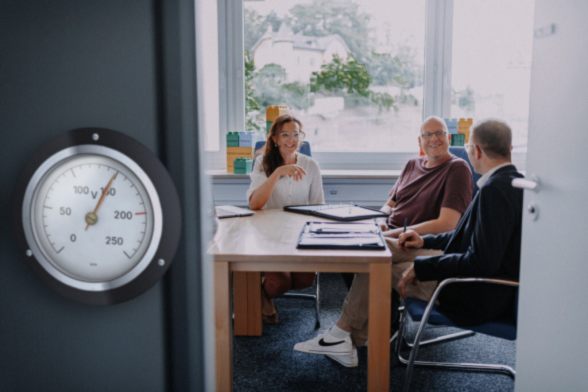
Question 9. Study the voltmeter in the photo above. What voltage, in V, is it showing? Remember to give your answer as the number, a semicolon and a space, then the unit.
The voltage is 150; V
